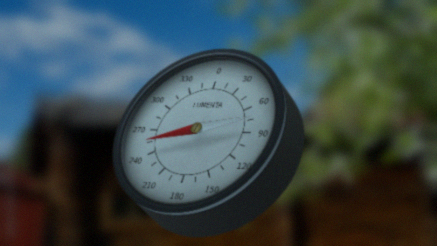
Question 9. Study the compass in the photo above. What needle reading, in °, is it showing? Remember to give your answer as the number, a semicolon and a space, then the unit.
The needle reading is 255; °
